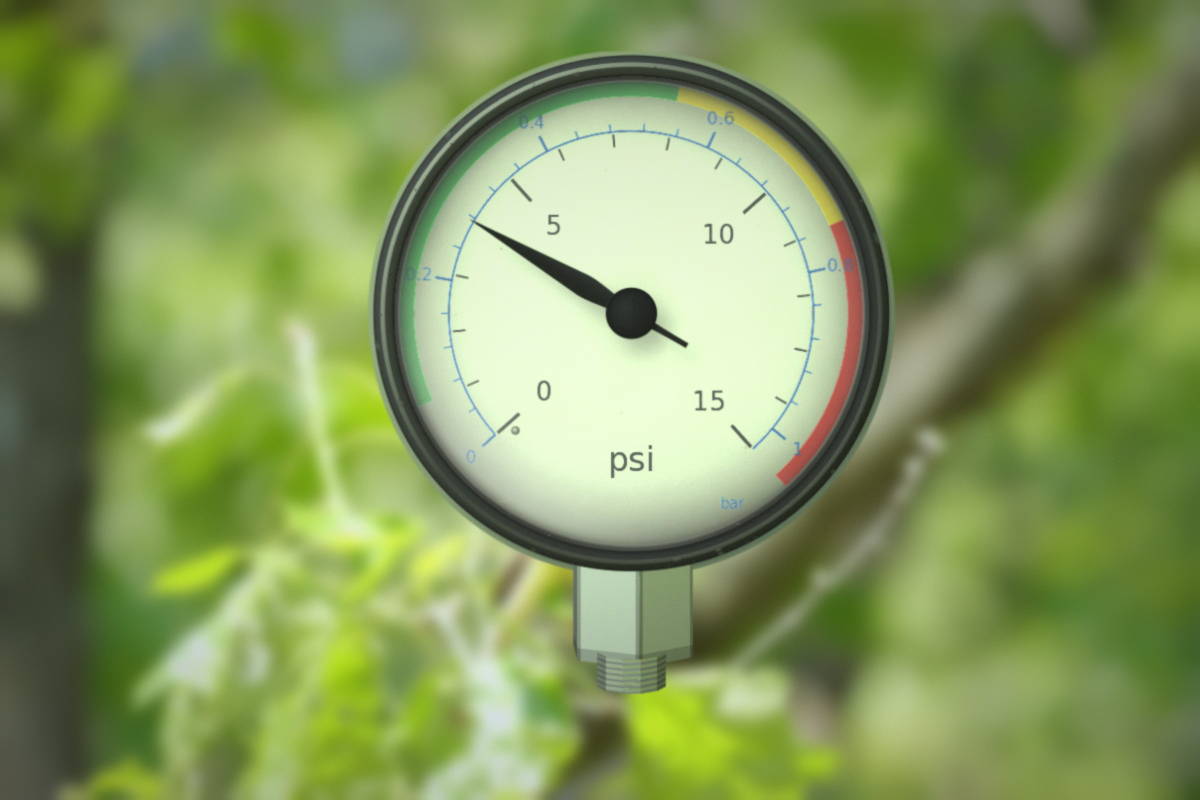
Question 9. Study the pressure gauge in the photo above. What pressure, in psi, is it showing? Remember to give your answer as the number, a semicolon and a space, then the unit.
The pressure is 4; psi
